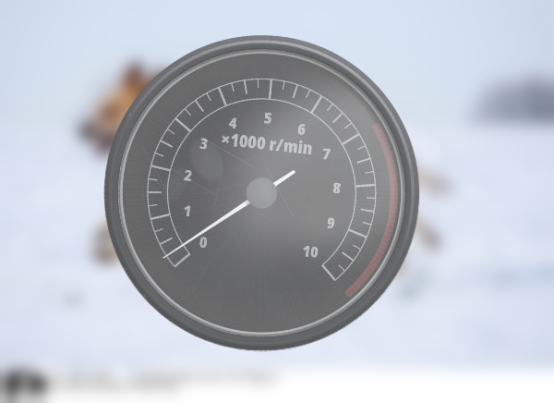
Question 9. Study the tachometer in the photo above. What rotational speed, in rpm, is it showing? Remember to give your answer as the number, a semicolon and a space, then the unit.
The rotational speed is 250; rpm
